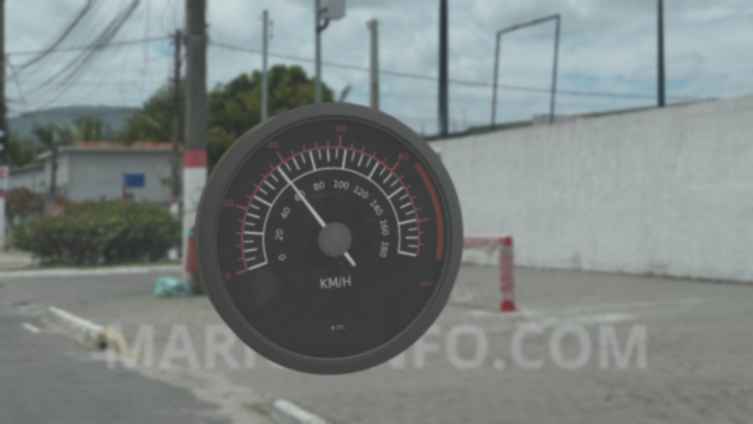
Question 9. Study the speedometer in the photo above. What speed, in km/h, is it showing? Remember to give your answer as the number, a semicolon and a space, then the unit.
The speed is 60; km/h
